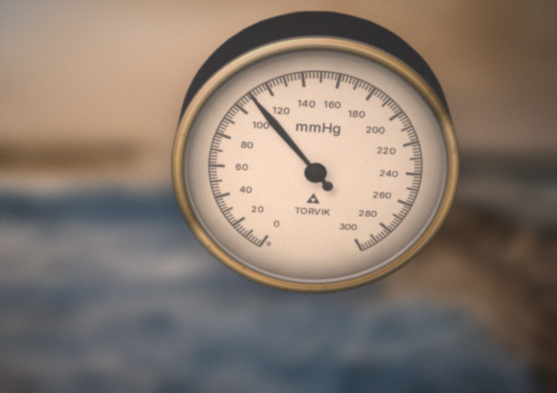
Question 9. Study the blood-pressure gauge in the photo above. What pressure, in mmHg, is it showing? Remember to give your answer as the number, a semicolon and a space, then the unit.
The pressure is 110; mmHg
